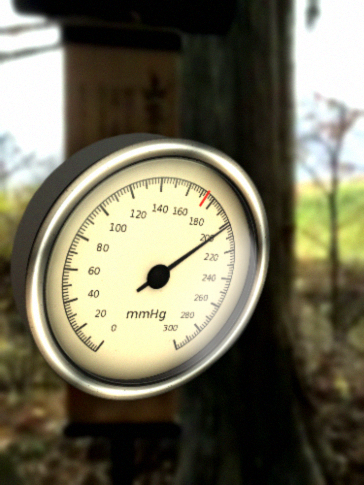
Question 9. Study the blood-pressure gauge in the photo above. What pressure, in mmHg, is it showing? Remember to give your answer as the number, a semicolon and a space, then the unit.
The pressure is 200; mmHg
